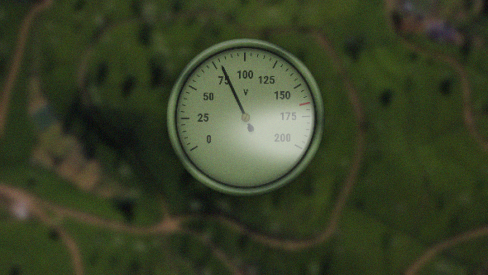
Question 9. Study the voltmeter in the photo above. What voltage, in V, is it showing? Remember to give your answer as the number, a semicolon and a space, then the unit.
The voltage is 80; V
